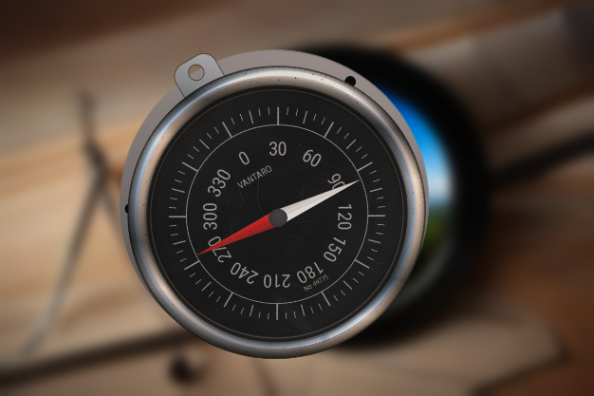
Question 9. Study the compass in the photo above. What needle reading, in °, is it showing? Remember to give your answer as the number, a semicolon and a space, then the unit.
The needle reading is 275; °
